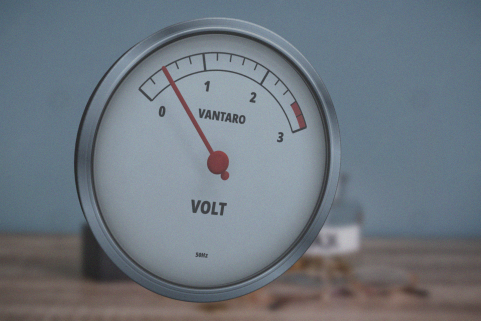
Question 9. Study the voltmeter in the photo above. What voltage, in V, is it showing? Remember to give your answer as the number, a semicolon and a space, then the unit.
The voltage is 0.4; V
